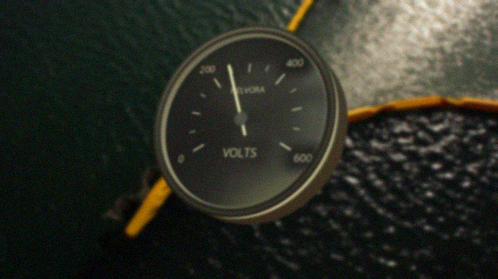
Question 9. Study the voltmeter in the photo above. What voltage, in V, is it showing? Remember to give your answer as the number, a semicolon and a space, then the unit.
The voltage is 250; V
